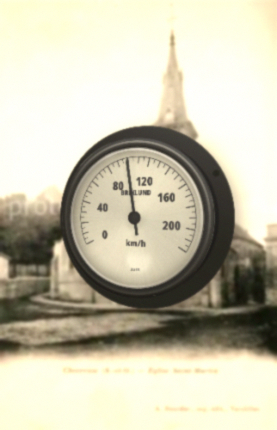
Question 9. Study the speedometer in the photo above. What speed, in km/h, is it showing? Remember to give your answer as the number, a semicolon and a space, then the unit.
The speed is 100; km/h
